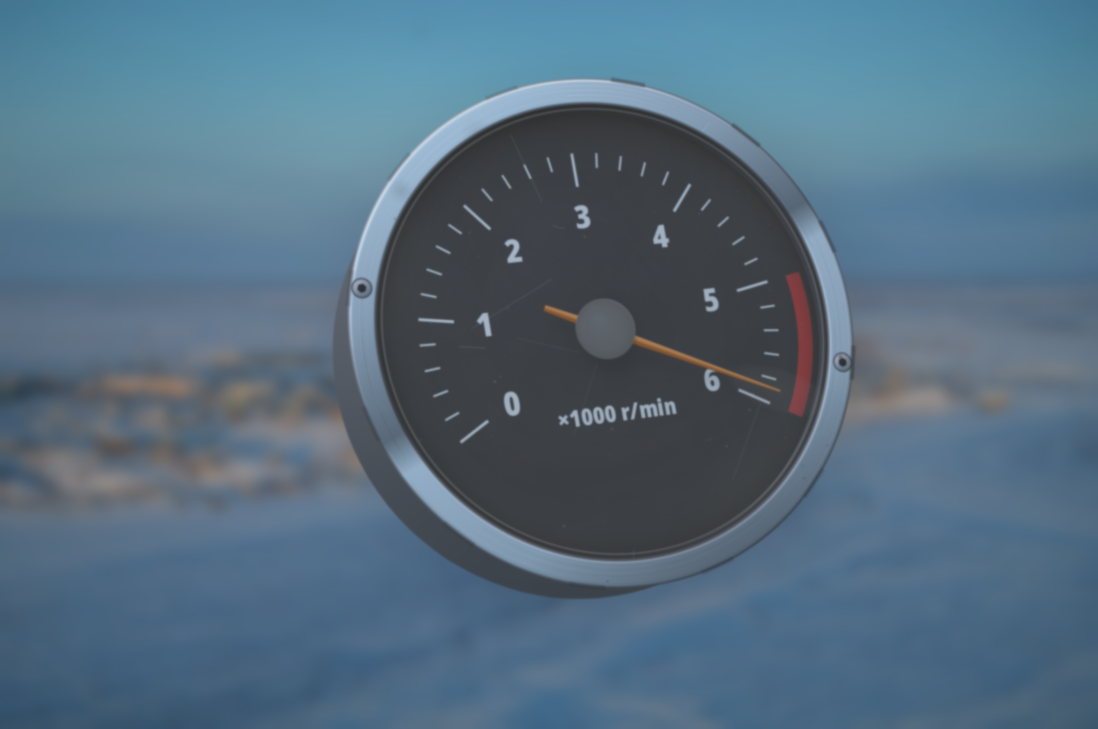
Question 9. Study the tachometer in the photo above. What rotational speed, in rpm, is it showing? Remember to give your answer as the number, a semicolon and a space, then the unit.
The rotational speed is 5900; rpm
